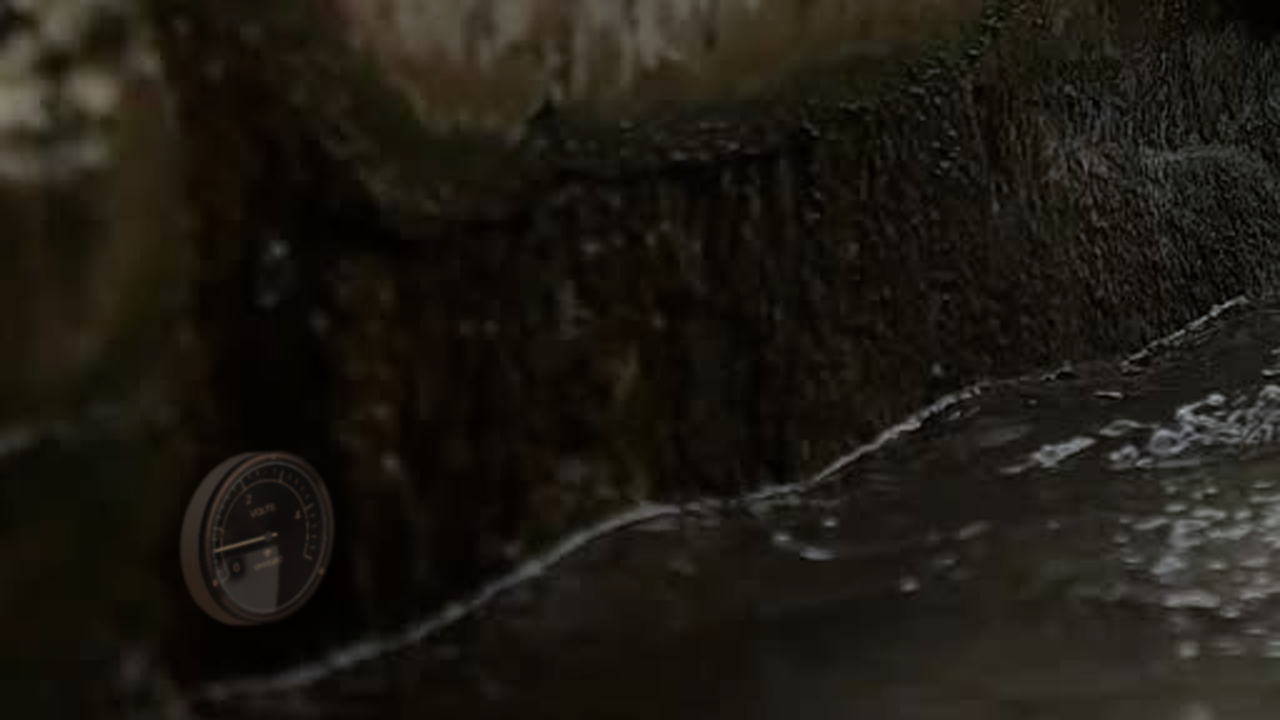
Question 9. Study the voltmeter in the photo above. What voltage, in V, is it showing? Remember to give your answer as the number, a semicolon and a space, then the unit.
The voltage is 0.6; V
